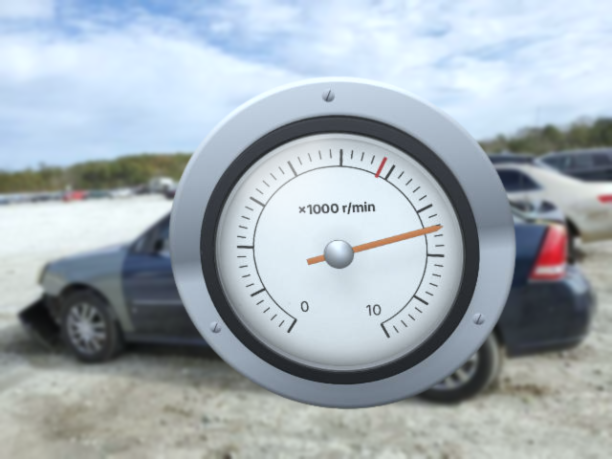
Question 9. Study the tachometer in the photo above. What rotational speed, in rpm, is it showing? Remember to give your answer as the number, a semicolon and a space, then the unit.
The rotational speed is 7400; rpm
